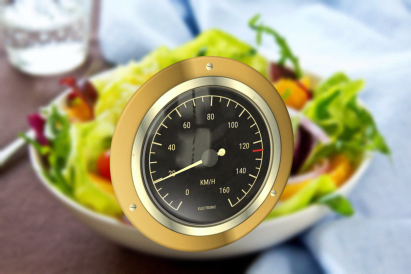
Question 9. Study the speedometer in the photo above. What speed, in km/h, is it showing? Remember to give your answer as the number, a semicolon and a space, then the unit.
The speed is 20; km/h
